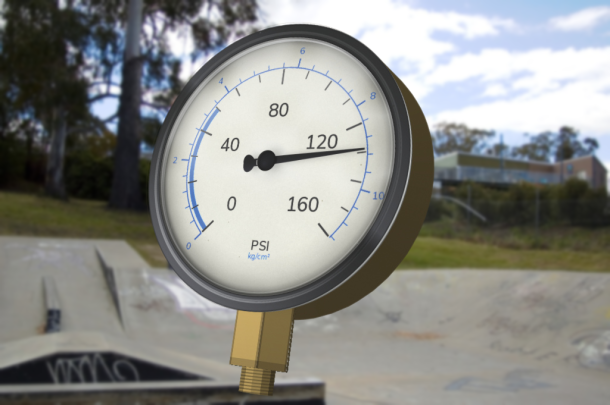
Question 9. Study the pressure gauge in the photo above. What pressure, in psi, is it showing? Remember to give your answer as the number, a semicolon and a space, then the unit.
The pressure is 130; psi
